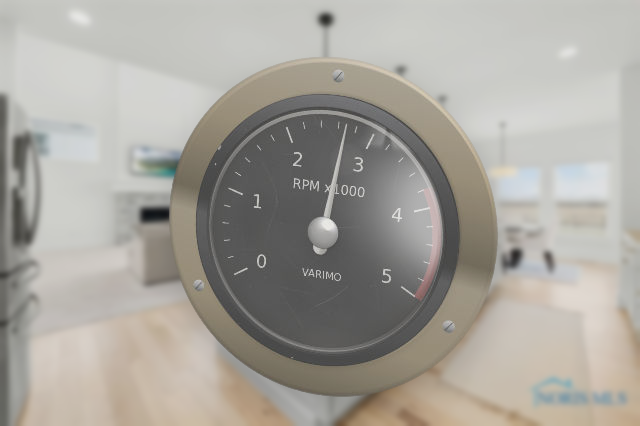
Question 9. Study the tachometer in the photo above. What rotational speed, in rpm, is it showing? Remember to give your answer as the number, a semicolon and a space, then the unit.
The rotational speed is 2700; rpm
